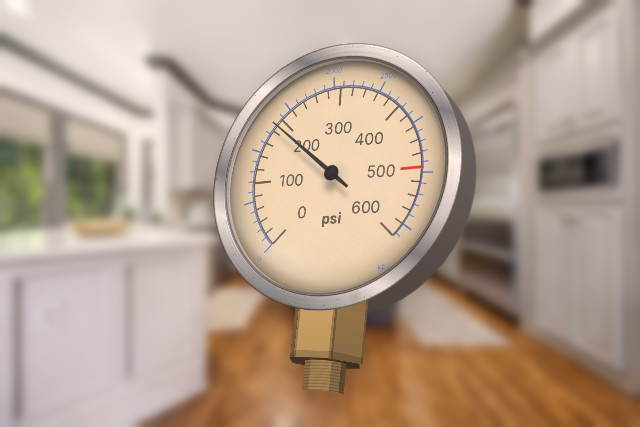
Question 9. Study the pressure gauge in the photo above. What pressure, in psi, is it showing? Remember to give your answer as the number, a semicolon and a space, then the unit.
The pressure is 190; psi
